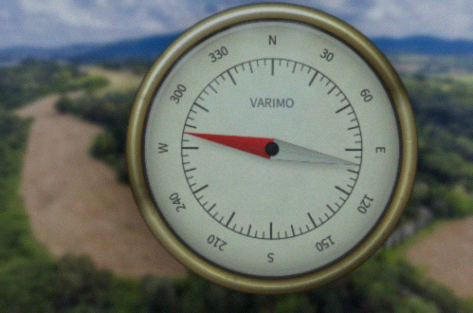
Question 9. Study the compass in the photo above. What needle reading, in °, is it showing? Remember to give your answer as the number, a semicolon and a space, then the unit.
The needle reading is 280; °
